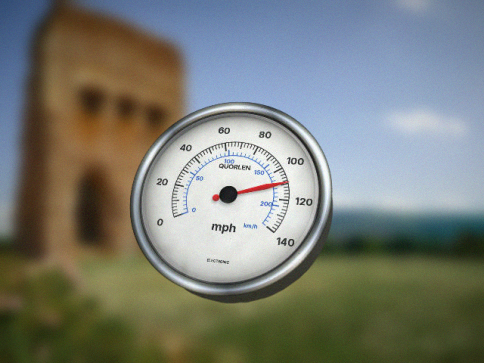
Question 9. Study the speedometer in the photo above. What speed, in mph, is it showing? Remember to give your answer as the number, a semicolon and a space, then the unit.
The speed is 110; mph
